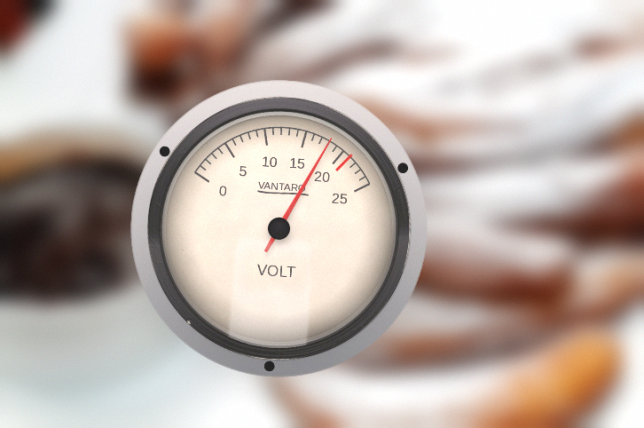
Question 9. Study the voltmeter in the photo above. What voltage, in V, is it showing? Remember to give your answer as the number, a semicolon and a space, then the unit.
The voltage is 18; V
